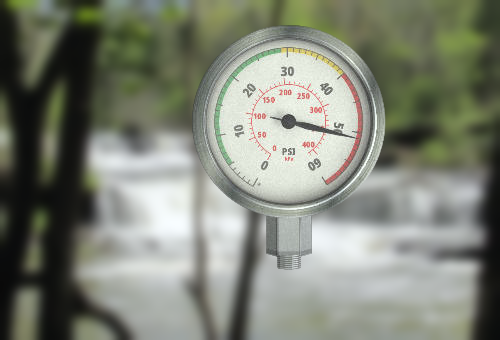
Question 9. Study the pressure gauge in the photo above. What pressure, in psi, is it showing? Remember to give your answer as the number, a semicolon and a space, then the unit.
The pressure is 51; psi
